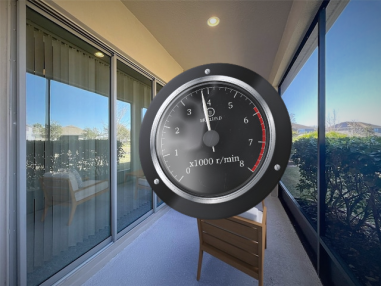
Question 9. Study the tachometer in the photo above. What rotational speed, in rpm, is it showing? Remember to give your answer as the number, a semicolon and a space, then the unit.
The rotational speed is 3800; rpm
